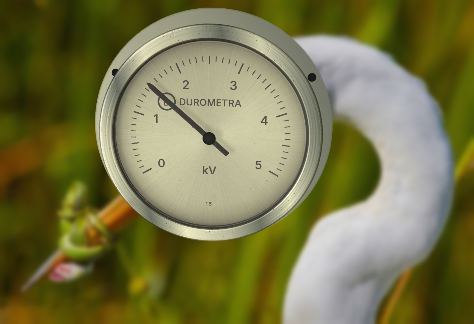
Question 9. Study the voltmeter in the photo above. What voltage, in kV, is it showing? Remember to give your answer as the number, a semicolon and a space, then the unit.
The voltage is 1.5; kV
